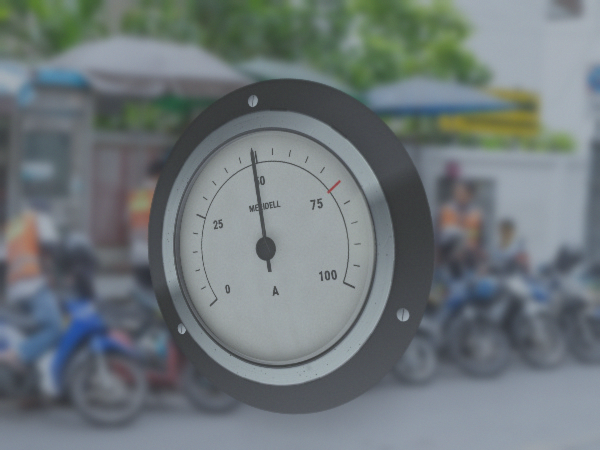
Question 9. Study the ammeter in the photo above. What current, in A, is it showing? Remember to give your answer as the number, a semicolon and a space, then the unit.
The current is 50; A
